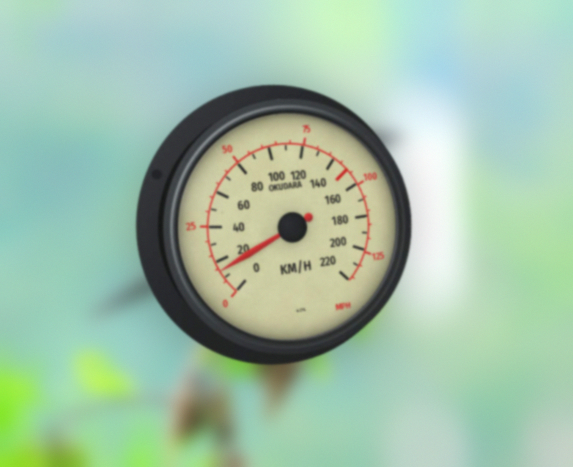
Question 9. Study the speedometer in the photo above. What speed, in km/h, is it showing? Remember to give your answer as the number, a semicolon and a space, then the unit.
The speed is 15; km/h
